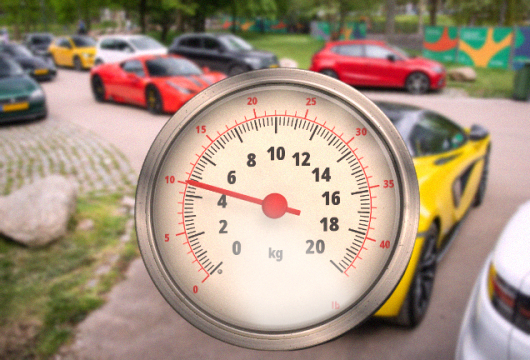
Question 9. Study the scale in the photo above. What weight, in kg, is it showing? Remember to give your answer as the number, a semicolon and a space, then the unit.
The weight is 4.6; kg
